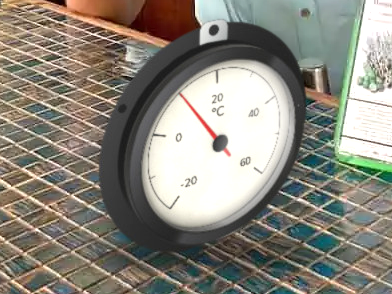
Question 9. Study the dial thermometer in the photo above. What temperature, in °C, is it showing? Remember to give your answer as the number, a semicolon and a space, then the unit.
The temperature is 10; °C
